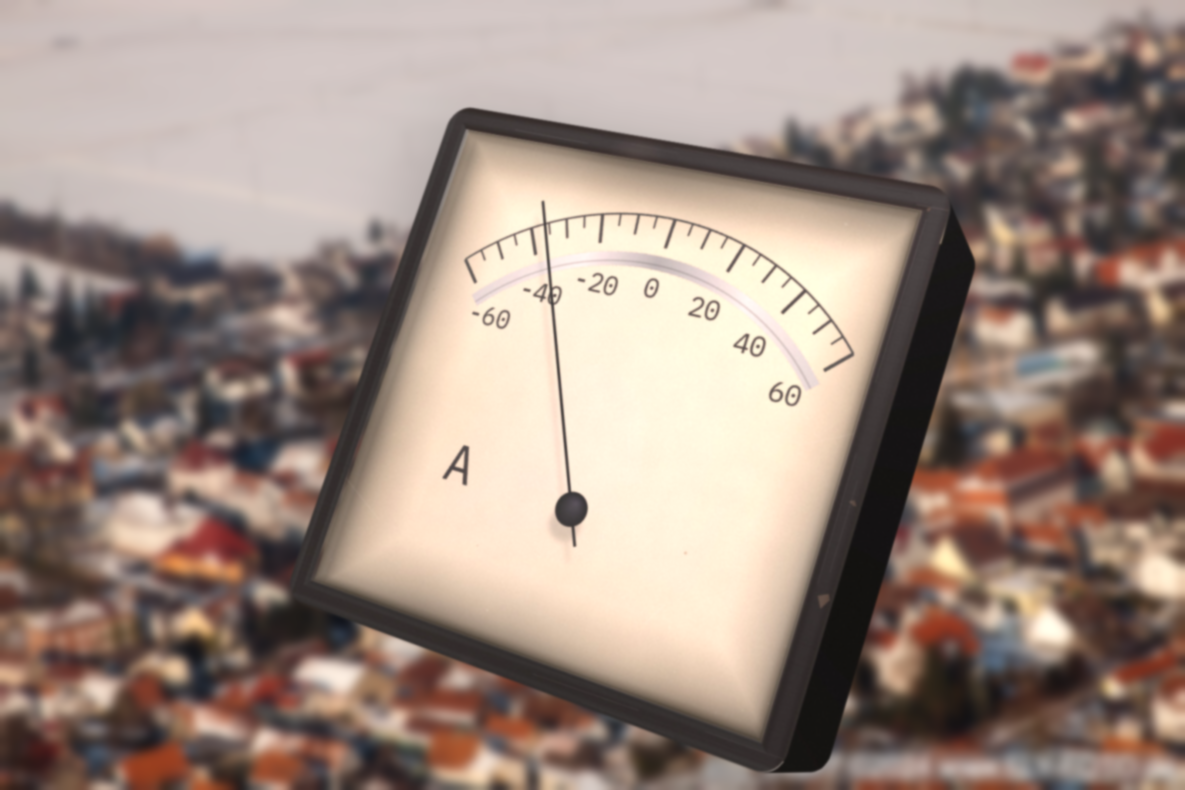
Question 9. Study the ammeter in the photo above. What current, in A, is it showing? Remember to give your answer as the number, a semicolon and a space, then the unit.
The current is -35; A
